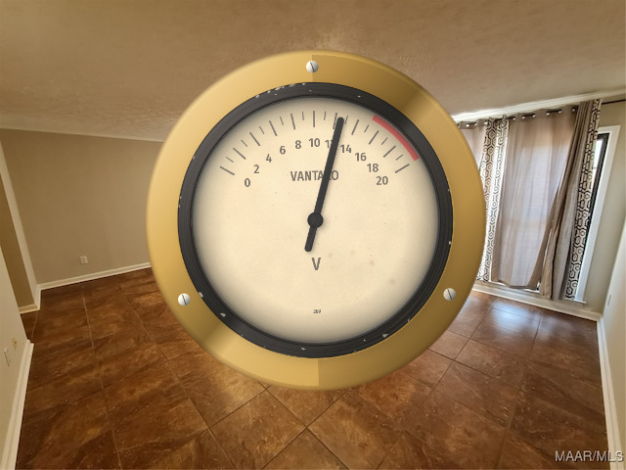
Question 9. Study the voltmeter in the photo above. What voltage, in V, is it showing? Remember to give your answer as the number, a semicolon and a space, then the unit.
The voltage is 12.5; V
